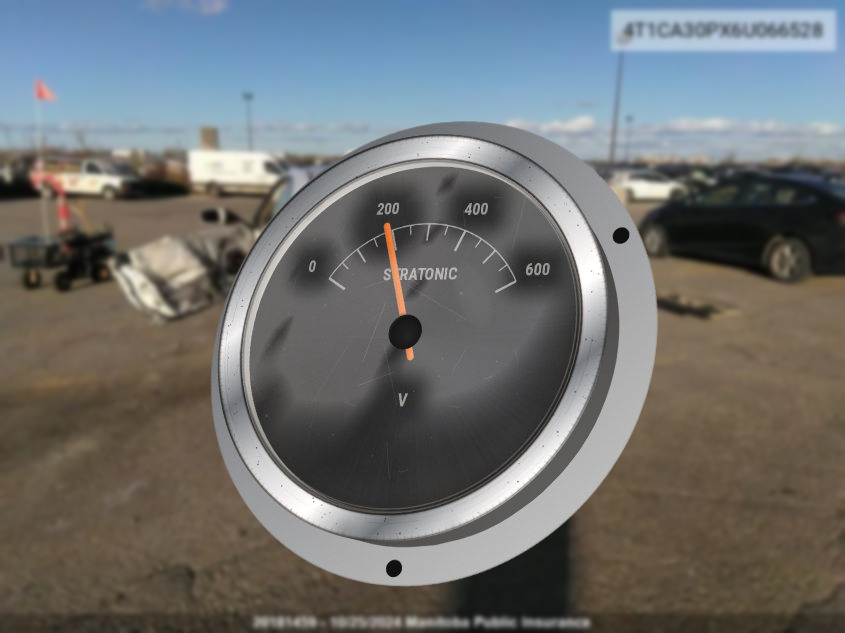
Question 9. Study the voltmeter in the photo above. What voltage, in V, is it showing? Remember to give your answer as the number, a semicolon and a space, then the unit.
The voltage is 200; V
